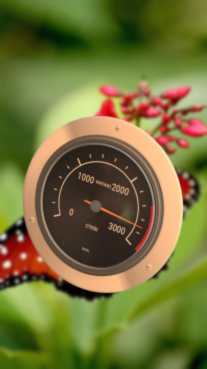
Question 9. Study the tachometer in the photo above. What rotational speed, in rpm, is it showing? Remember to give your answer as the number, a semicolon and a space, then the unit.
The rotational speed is 2700; rpm
